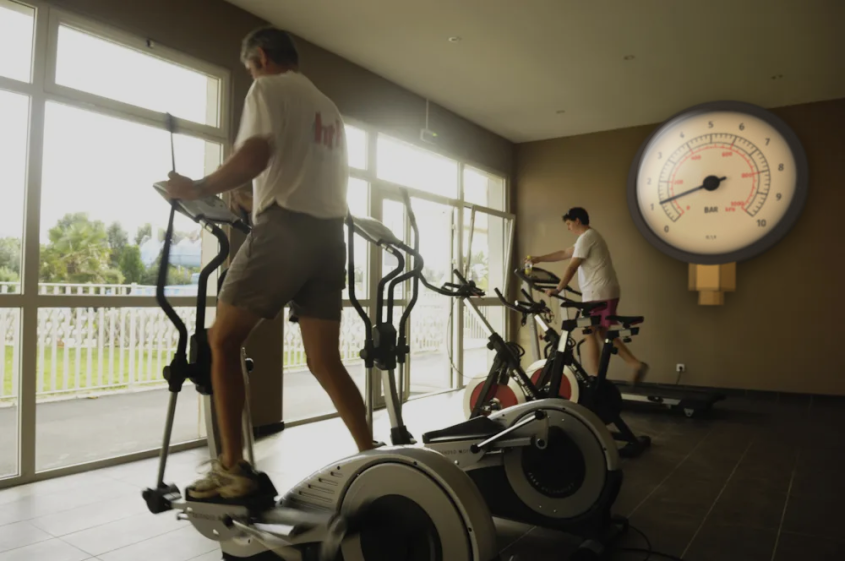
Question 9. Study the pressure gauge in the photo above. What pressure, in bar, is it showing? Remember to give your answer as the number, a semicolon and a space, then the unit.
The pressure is 1; bar
